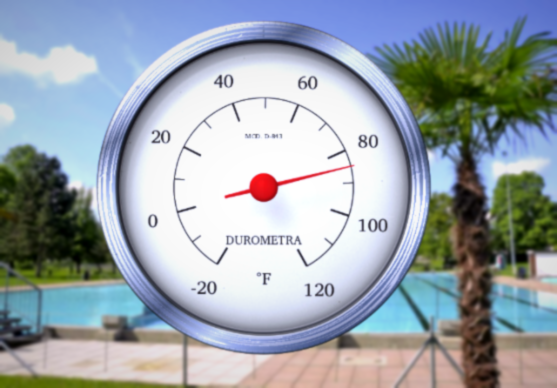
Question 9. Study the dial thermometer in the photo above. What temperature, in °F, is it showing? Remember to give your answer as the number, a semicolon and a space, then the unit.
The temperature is 85; °F
